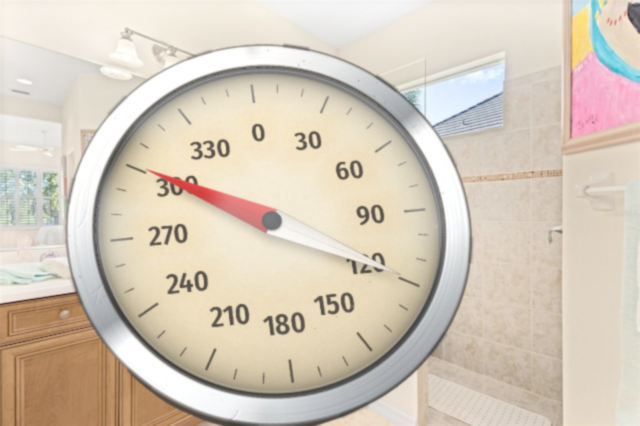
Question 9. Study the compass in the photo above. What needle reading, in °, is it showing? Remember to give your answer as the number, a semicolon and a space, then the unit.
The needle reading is 300; °
